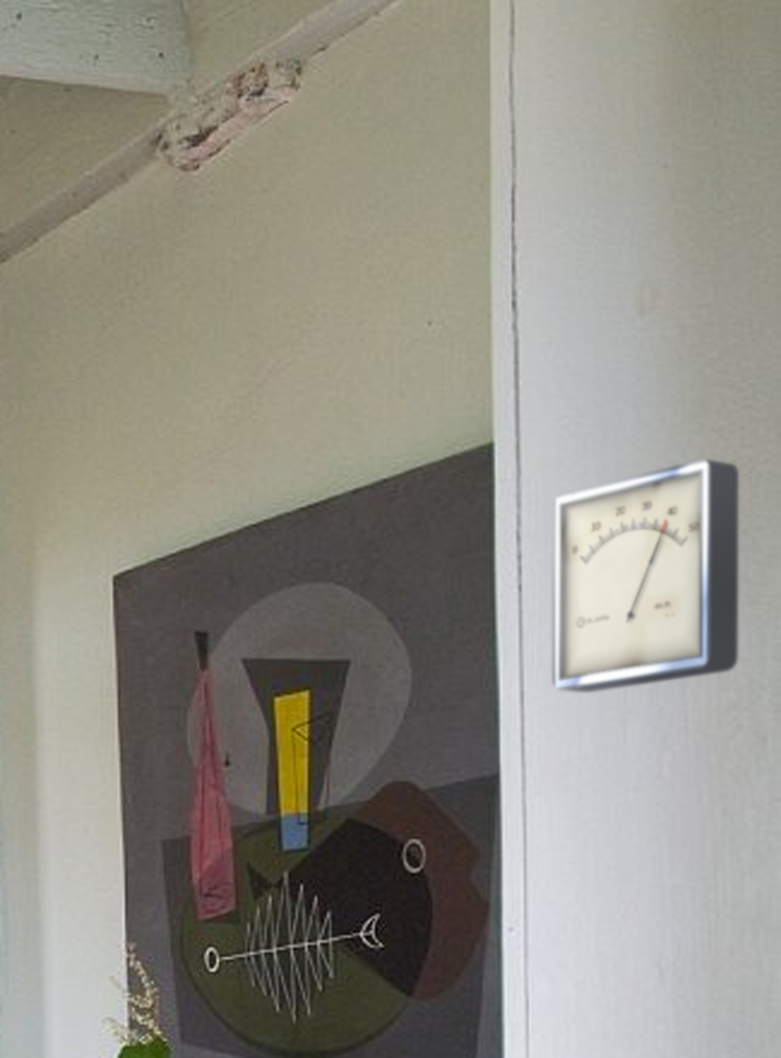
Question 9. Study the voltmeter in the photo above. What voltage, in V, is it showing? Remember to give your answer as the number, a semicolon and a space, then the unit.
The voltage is 40; V
